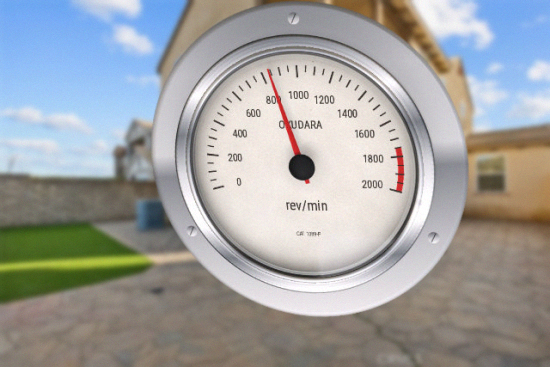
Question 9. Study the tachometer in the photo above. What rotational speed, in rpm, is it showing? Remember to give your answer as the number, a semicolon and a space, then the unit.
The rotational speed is 850; rpm
